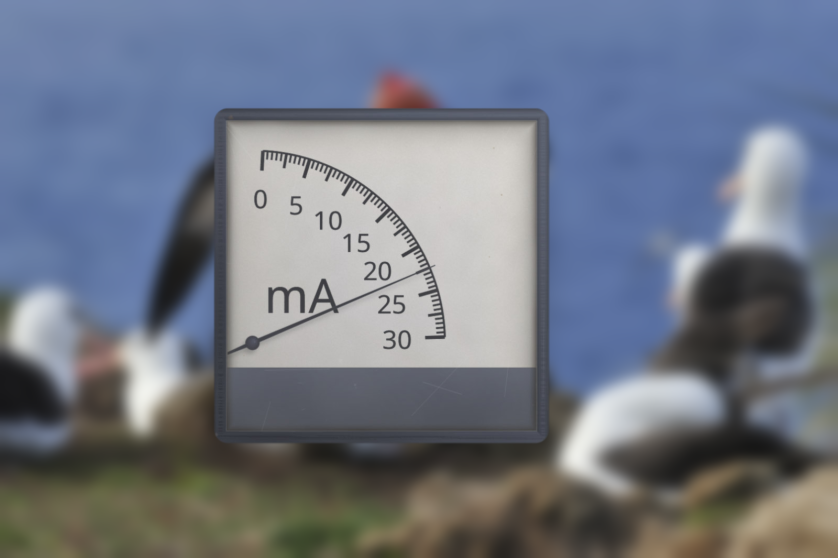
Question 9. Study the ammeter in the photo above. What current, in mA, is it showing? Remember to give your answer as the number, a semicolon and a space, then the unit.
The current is 22.5; mA
